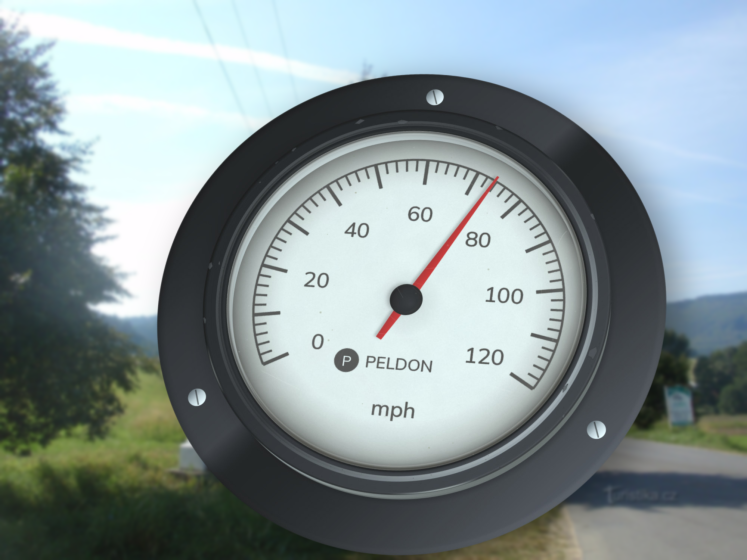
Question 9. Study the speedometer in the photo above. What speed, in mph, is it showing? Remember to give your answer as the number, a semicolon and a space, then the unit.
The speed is 74; mph
